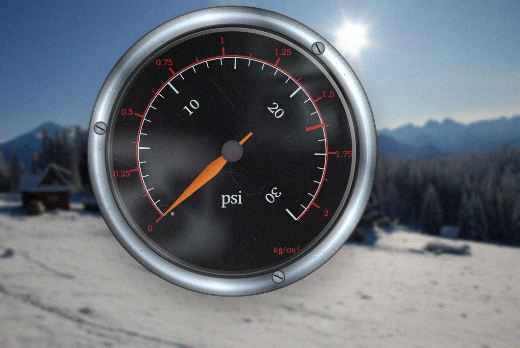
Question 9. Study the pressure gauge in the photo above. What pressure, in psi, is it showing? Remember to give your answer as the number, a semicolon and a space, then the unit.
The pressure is 0; psi
